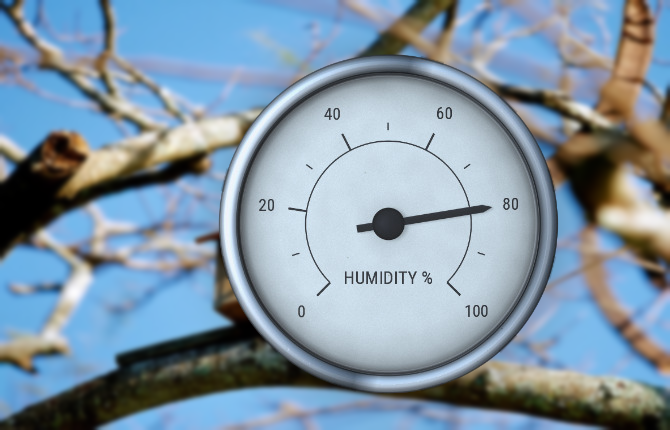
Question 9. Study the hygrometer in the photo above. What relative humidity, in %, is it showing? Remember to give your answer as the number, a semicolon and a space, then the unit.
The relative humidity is 80; %
